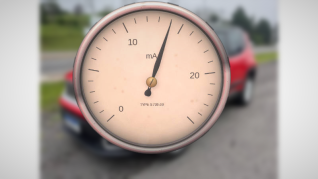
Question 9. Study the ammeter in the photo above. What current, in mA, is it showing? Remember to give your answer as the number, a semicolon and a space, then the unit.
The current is 14; mA
